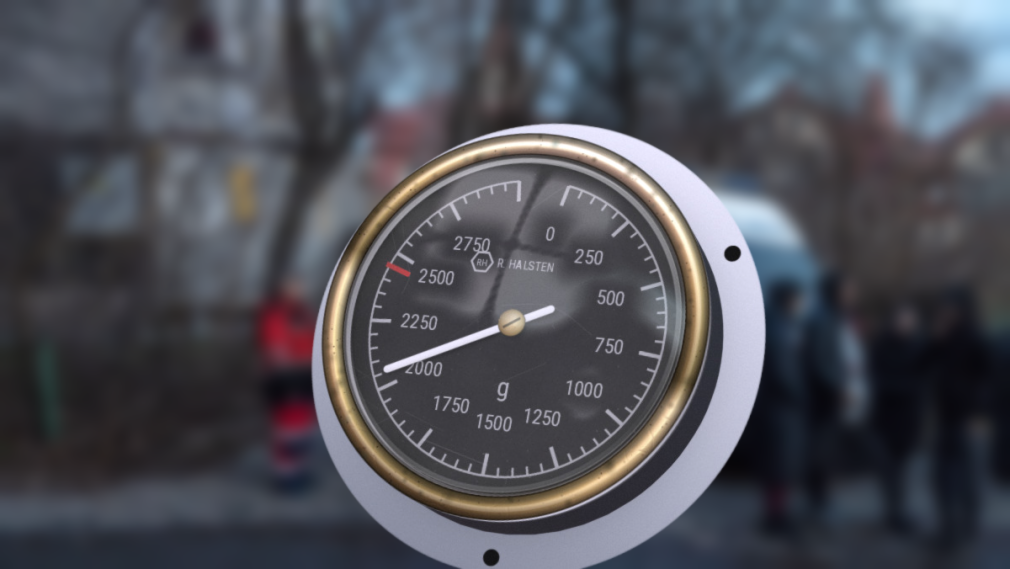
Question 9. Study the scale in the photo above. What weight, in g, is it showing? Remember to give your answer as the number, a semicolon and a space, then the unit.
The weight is 2050; g
